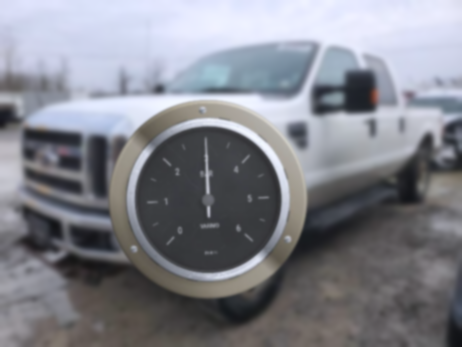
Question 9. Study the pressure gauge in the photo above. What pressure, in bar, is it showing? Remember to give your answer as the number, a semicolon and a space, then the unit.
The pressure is 3; bar
